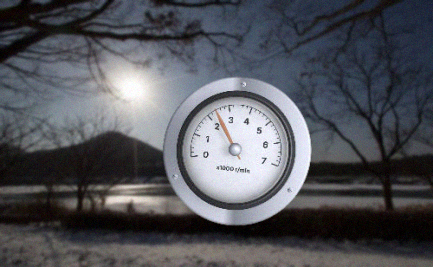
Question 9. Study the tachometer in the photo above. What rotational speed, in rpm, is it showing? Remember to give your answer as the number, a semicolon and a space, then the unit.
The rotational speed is 2400; rpm
